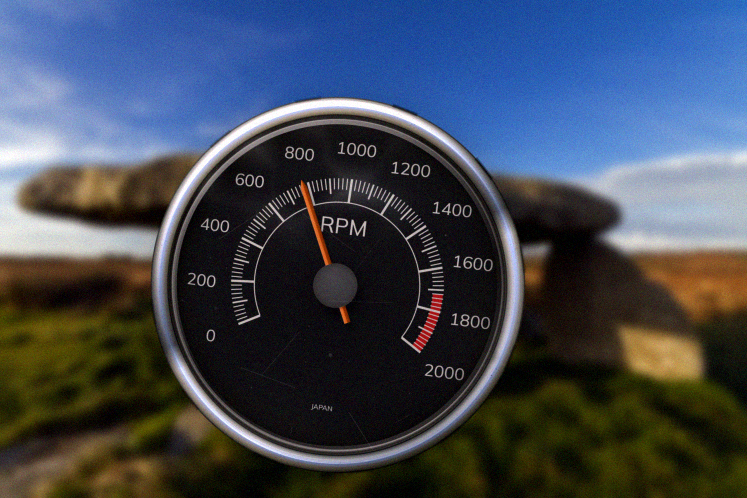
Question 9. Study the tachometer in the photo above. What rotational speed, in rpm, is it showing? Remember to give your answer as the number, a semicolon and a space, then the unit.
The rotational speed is 780; rpm
